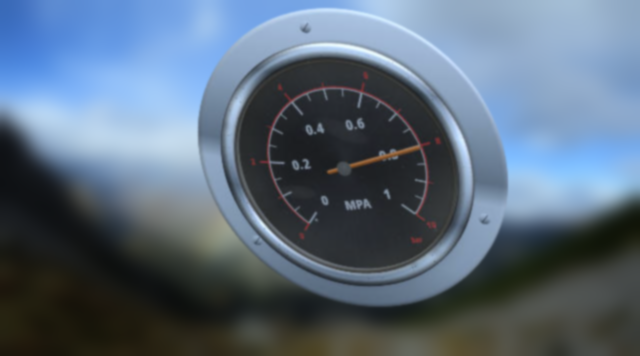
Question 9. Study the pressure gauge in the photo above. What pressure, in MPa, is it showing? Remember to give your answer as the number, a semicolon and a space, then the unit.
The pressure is 0.8; MPa
